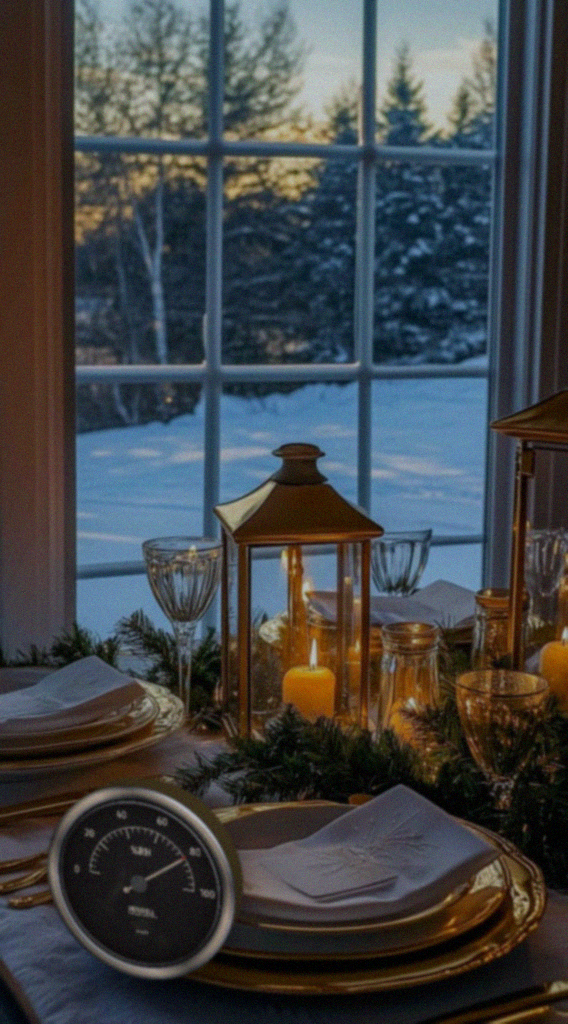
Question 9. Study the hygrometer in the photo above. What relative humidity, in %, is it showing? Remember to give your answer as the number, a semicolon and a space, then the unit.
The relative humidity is 80; %
